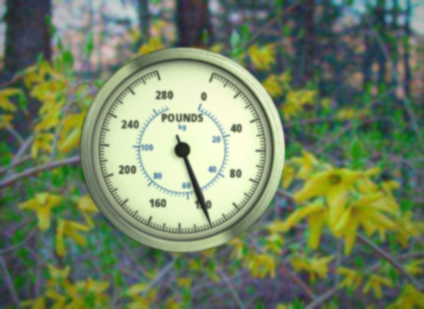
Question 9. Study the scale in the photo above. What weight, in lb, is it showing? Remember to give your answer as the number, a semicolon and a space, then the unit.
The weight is 120; lb
